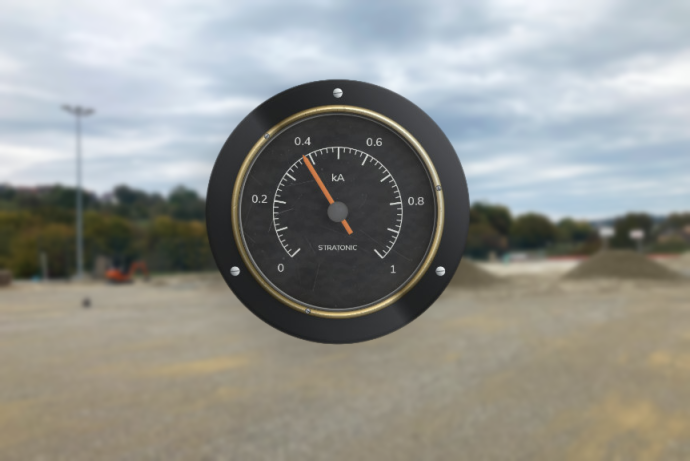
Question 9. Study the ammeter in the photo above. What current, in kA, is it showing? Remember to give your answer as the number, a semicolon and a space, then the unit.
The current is 0.38; kA
